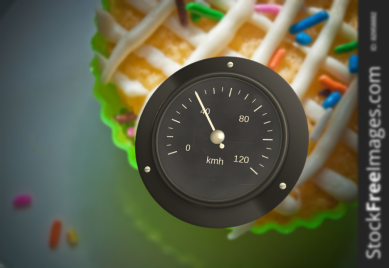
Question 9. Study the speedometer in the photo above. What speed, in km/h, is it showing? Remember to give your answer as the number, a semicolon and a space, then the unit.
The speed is 40; km/h
